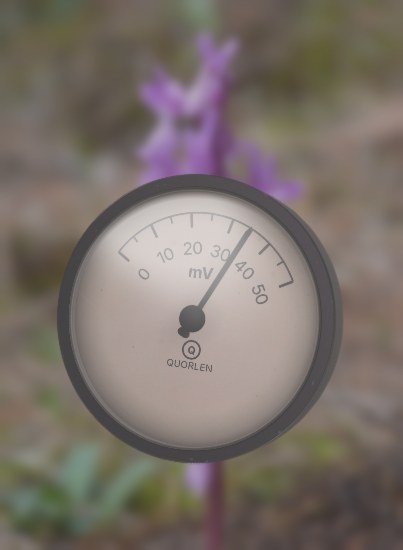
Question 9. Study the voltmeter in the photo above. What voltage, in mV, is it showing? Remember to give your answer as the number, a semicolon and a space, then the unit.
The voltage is 35; mV
